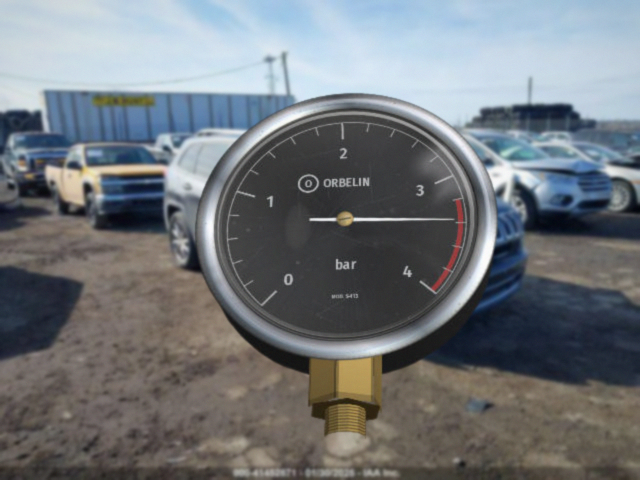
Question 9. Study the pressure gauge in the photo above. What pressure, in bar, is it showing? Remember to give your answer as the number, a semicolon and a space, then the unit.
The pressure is 3.4; bar
